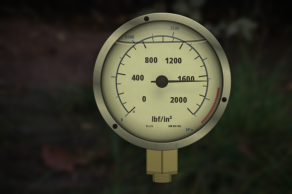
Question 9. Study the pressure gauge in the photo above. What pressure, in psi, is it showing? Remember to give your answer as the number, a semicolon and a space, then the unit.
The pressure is 1650; psi
